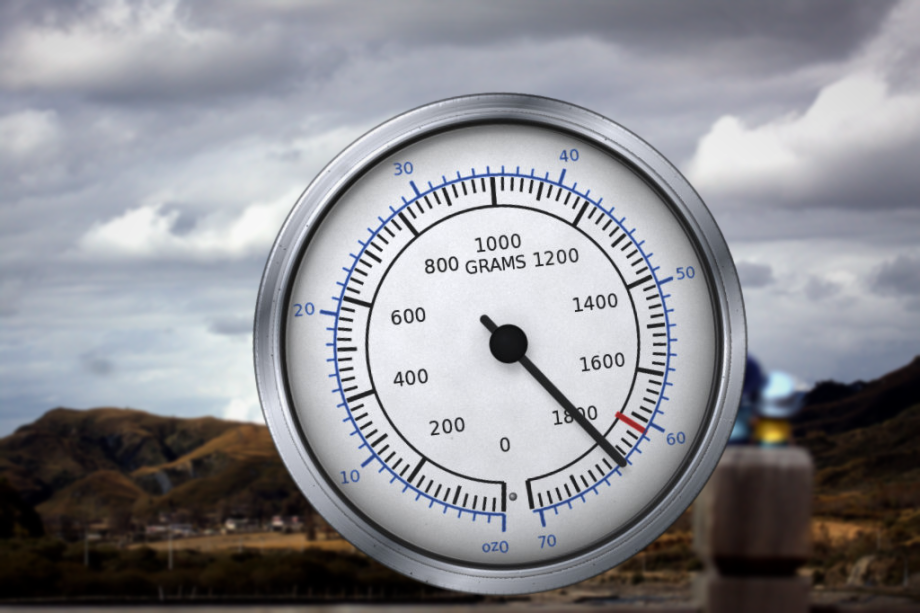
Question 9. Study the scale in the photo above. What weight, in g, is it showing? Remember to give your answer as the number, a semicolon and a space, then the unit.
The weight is 1800; g
